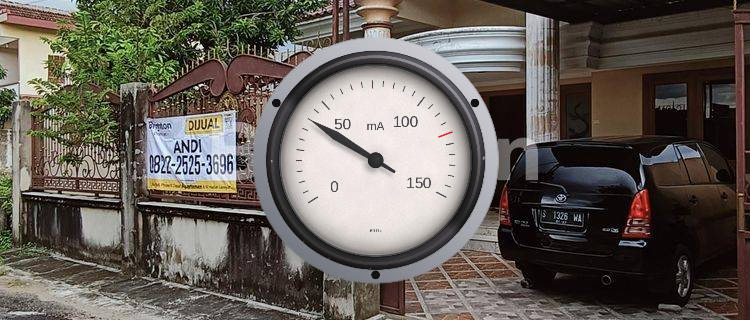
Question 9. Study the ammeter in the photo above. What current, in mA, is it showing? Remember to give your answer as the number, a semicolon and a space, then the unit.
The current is 40; mA
